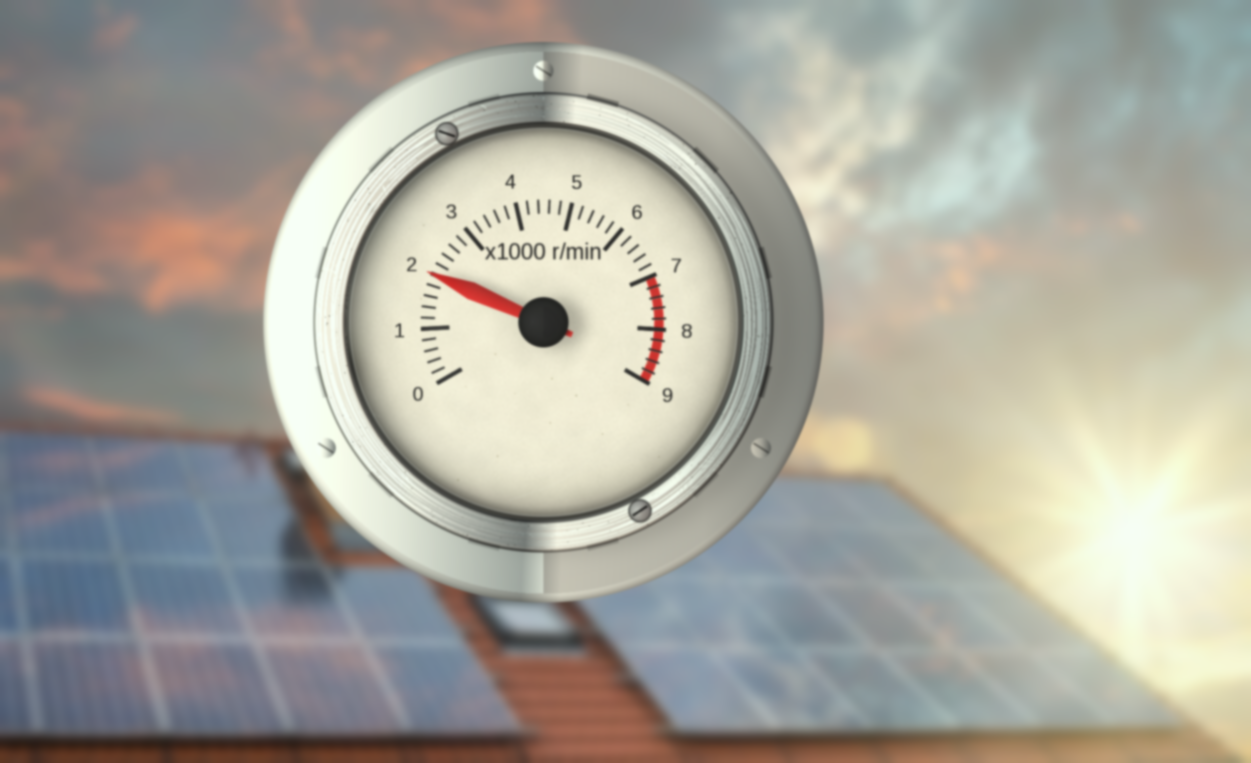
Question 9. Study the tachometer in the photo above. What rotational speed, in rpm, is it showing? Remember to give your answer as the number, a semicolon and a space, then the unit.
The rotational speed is 2000; rpm
